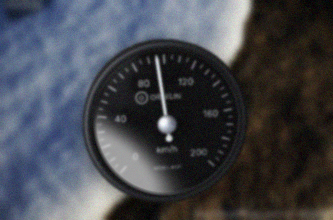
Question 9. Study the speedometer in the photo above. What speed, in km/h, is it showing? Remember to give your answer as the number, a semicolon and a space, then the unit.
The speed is 95; km/h
